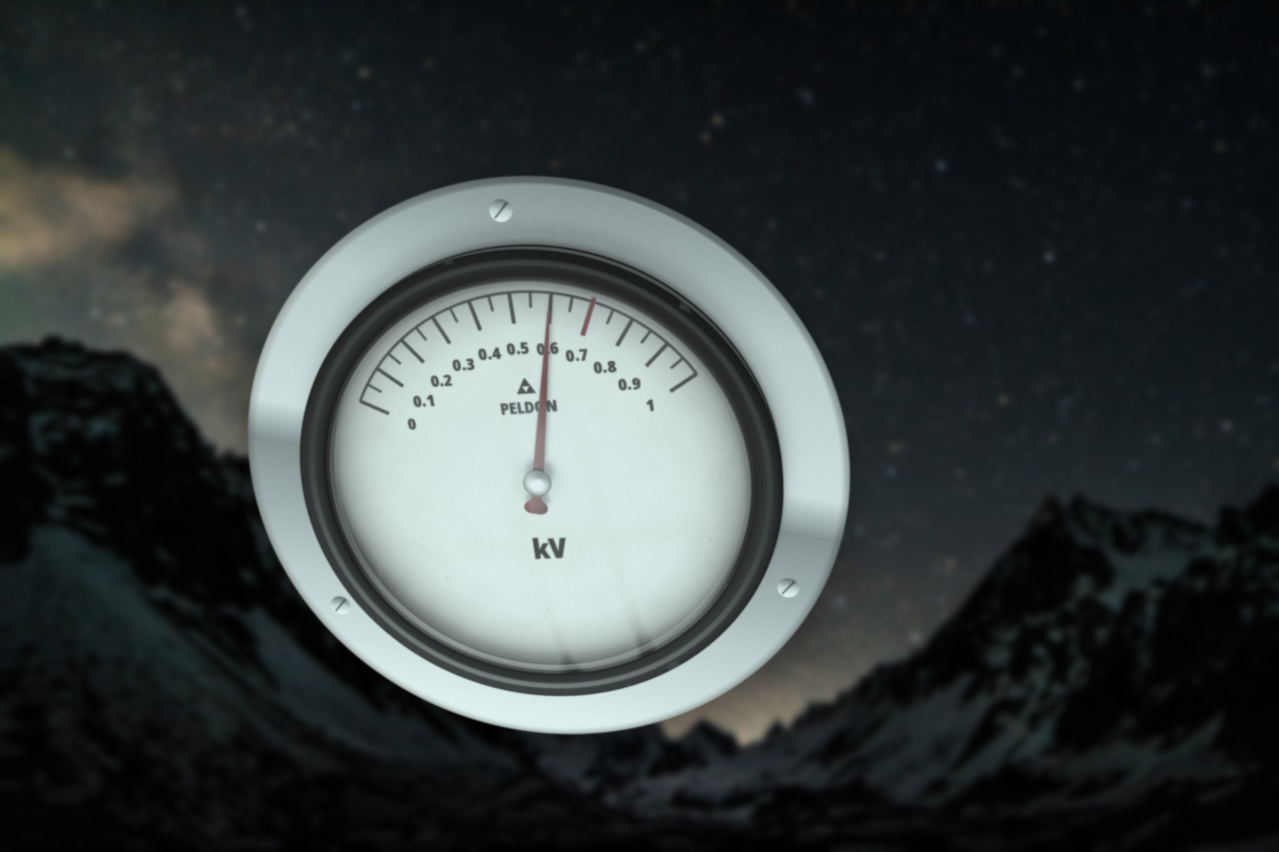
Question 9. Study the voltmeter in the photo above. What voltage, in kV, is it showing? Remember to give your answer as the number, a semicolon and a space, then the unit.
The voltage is 0.6; kV
